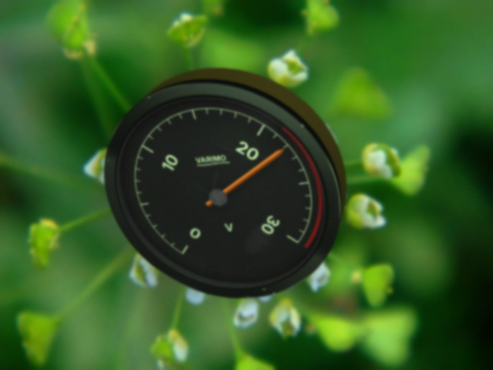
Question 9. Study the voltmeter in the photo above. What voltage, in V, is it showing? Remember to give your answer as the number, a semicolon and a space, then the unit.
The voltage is 22; V
